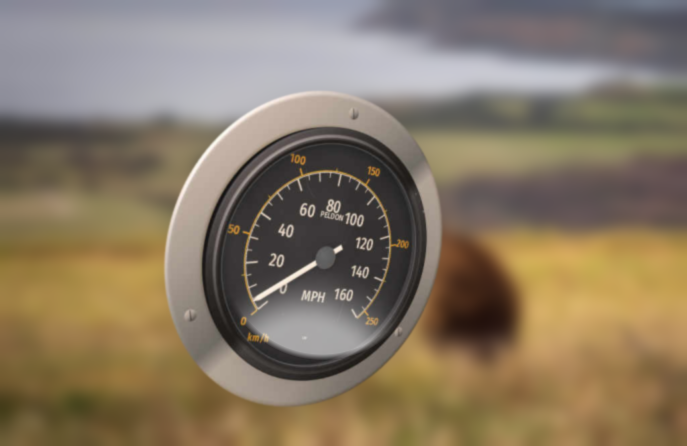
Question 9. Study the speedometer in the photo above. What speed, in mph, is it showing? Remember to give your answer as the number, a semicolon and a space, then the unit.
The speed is 5; mph
